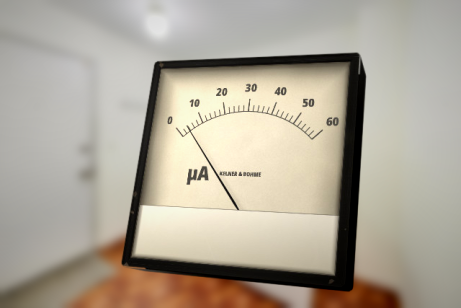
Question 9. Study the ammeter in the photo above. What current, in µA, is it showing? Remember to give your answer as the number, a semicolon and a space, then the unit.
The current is 4; µA
